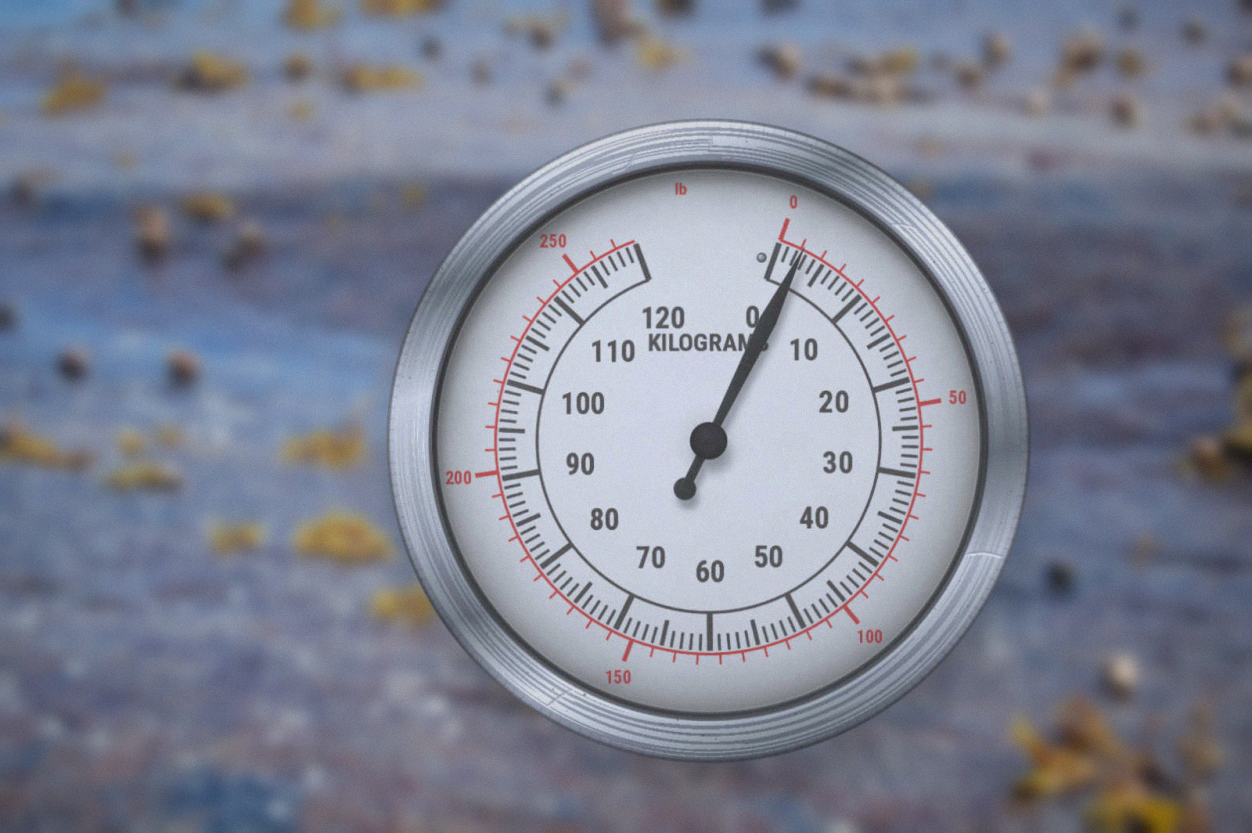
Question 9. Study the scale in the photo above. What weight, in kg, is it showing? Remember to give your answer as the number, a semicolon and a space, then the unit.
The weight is 2.5; kg
